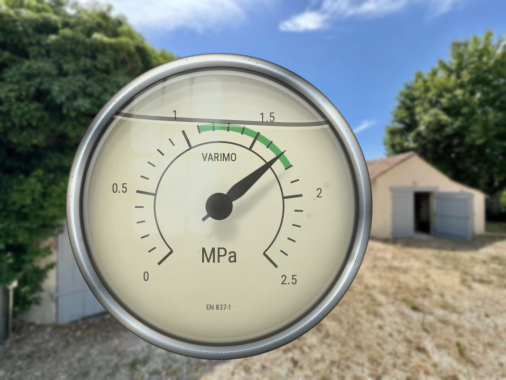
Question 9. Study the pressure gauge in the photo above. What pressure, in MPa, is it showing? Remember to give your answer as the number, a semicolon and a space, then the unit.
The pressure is 1.7; MPa
